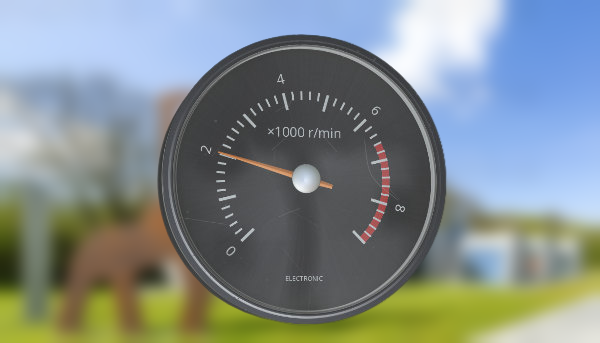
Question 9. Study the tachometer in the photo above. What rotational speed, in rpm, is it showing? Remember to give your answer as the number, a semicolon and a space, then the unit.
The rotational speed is 2000; rpm
